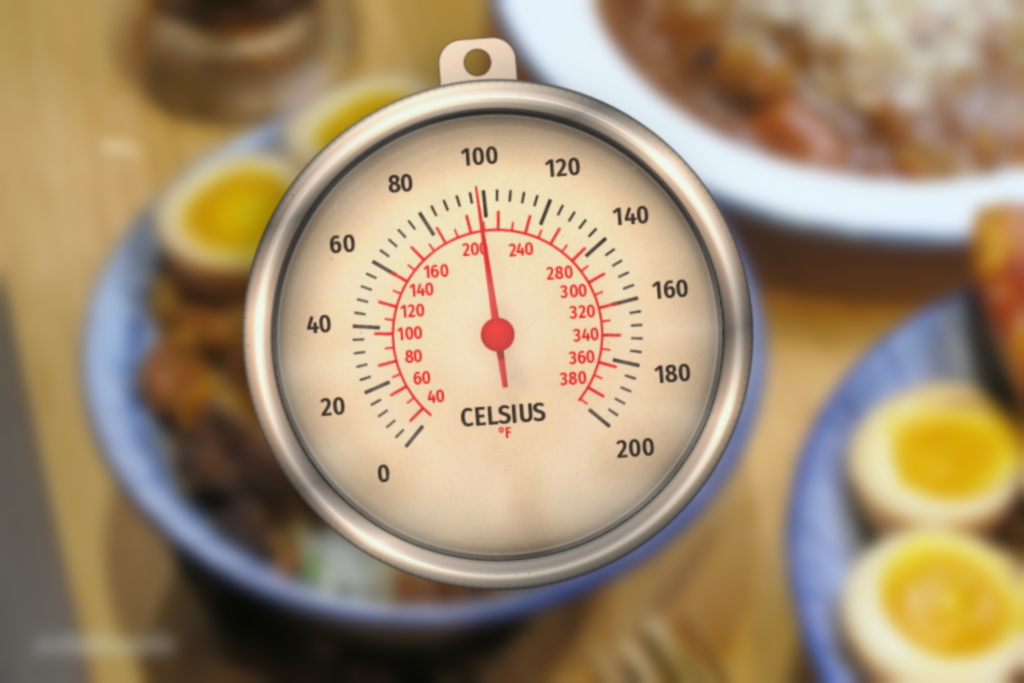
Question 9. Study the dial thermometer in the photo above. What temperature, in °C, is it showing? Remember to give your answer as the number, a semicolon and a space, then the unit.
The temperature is 98; °C
